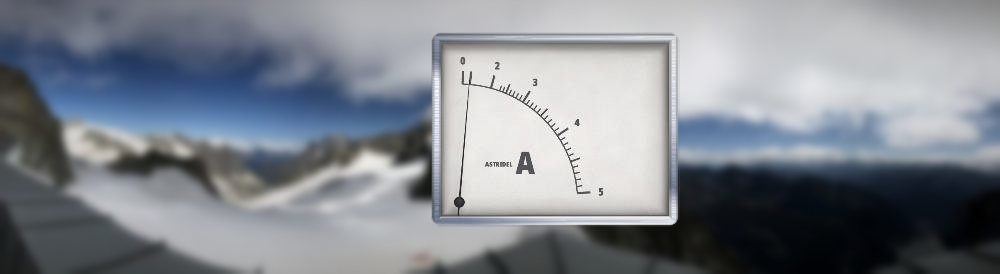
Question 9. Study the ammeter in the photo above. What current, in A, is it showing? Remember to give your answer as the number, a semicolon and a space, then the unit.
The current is 1; A
